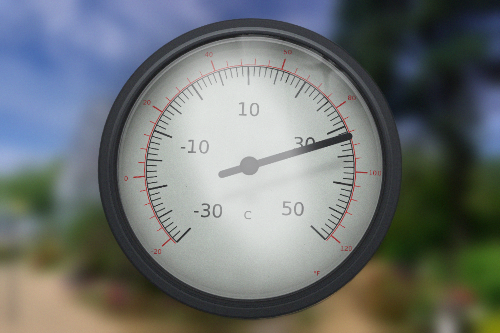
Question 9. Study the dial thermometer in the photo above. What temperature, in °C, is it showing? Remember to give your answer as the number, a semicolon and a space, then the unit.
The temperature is 32; °C
